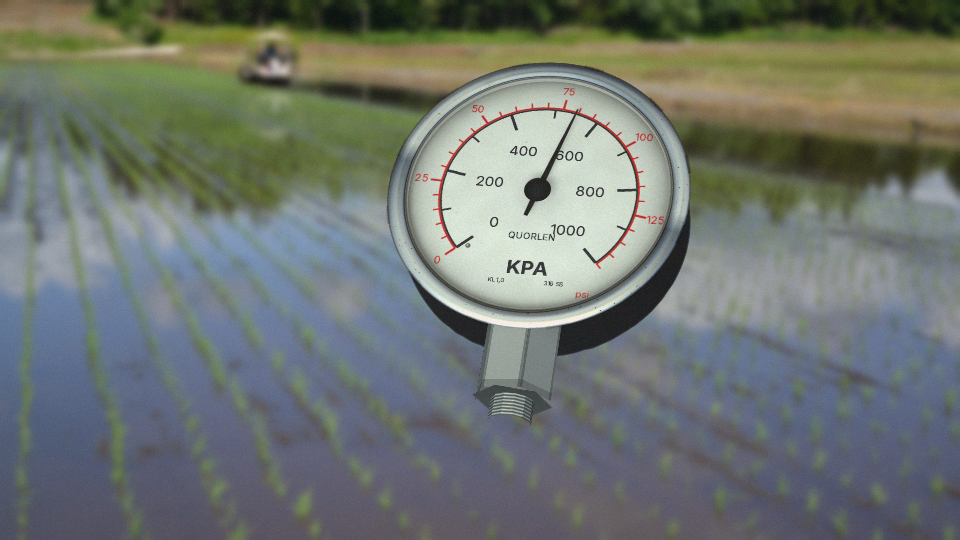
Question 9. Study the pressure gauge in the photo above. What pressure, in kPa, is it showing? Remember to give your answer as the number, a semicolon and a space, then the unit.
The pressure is 550; kPa
